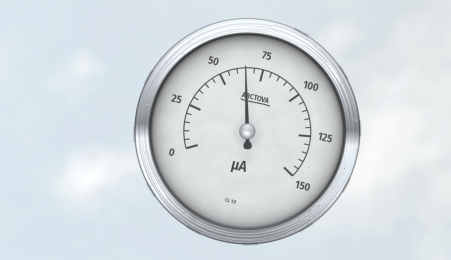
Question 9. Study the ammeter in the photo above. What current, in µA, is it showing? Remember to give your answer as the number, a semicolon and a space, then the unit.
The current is 65; µA
